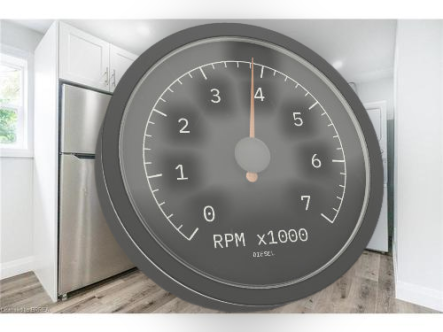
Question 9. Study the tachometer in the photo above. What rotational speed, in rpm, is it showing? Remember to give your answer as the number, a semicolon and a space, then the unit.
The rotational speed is 3800; rpm
